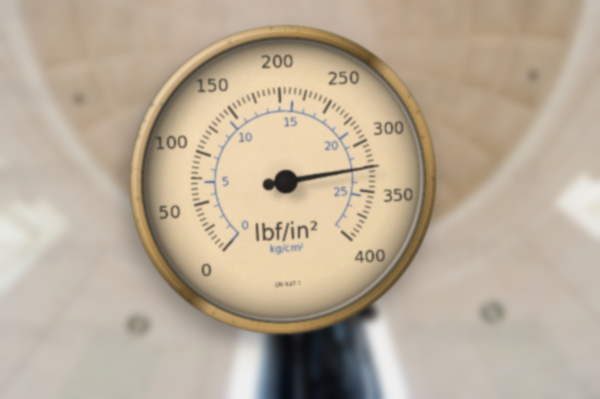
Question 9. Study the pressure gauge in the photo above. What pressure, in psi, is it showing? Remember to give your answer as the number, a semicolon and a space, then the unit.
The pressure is 325; psi
